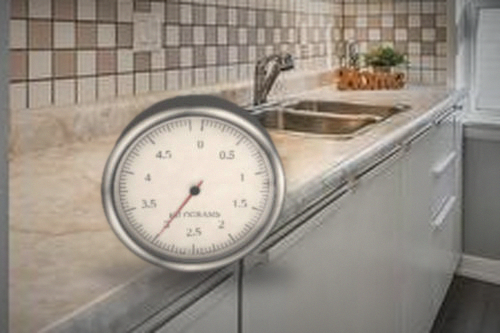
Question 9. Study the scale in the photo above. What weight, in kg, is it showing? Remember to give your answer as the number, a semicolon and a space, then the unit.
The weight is 3; kg
